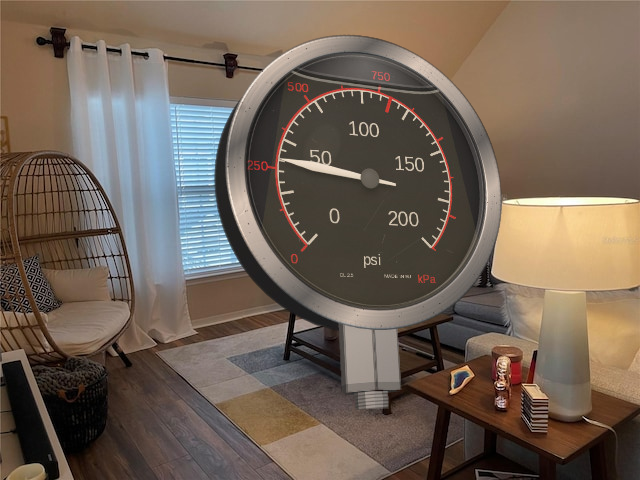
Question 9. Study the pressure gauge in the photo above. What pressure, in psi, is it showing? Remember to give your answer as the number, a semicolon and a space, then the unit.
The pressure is 40; psi
